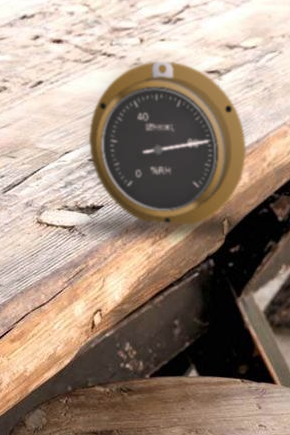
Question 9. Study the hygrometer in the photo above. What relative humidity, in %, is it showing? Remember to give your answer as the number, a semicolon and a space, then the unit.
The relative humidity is 80; %
